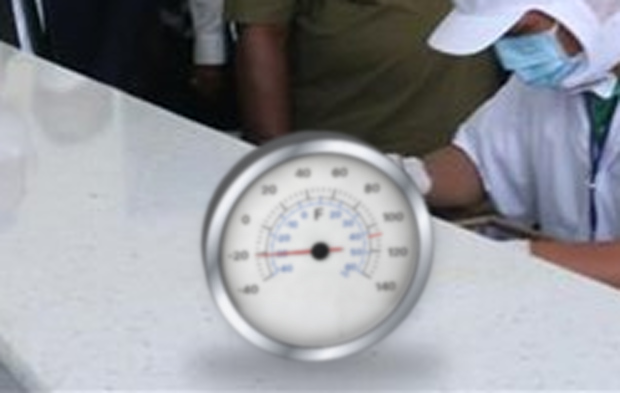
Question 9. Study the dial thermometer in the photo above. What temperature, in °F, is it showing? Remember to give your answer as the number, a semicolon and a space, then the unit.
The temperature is -20; °F
